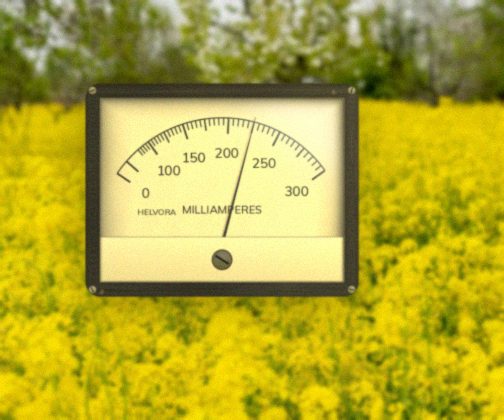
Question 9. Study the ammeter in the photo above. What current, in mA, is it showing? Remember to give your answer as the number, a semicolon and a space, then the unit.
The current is 225; mA
